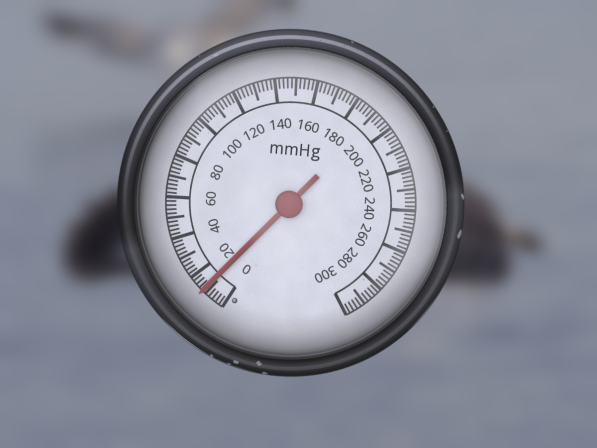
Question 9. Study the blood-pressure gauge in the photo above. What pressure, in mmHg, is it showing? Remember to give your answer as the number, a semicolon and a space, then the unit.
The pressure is 12; mmHg
